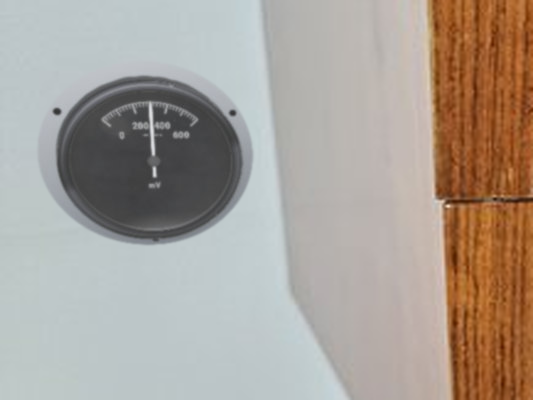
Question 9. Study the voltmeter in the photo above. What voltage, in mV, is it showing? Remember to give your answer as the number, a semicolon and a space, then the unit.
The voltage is 300; mV
